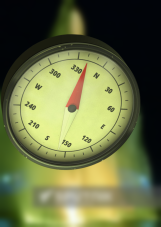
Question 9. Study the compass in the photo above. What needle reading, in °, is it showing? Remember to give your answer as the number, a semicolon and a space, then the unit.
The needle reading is 340; °
